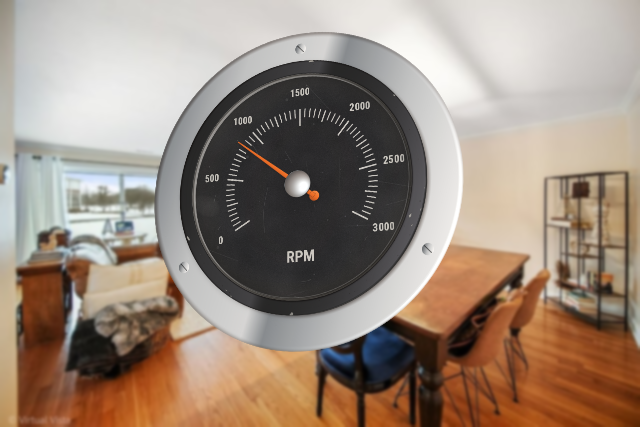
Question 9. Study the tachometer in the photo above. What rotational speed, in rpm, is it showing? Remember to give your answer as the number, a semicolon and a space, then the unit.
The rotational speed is 850; rpm
